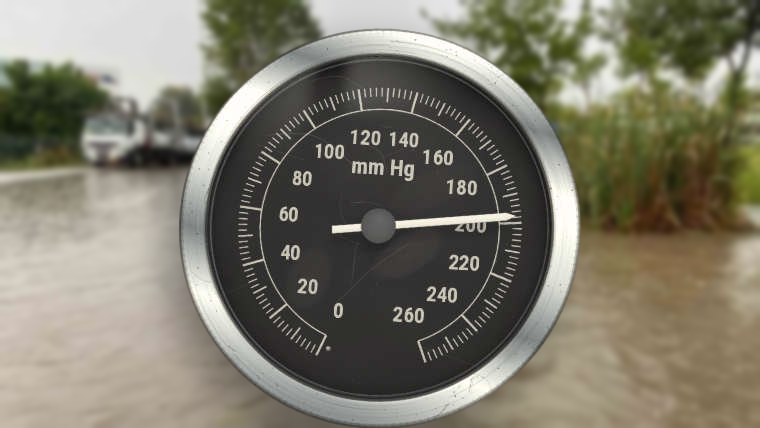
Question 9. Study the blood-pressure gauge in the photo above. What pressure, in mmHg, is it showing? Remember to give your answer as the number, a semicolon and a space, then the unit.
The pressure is 198; mmHg
